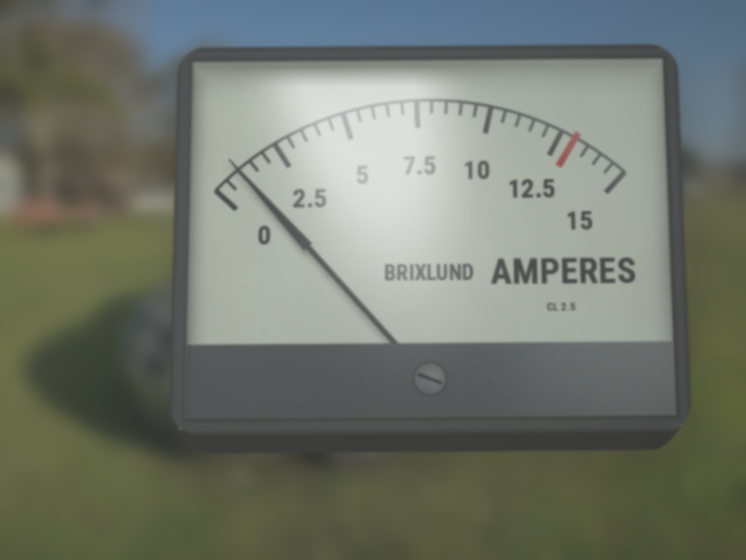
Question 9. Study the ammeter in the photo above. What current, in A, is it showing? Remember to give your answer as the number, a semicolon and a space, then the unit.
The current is 1; A
